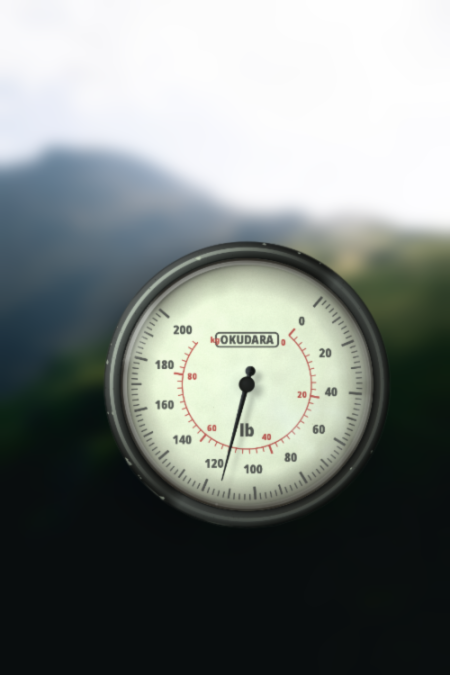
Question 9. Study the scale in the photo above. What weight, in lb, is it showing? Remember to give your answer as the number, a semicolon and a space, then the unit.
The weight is 114; lb
